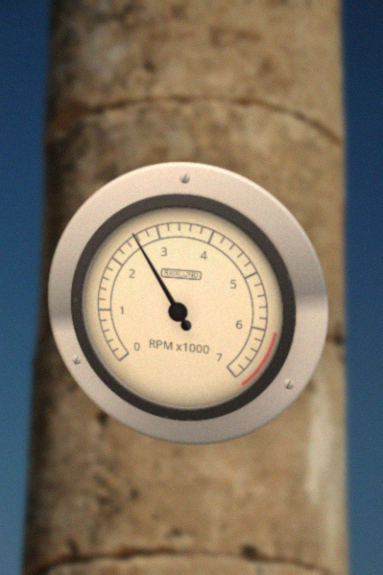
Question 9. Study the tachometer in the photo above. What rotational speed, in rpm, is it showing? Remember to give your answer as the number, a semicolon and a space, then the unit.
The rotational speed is 2600; rpm
